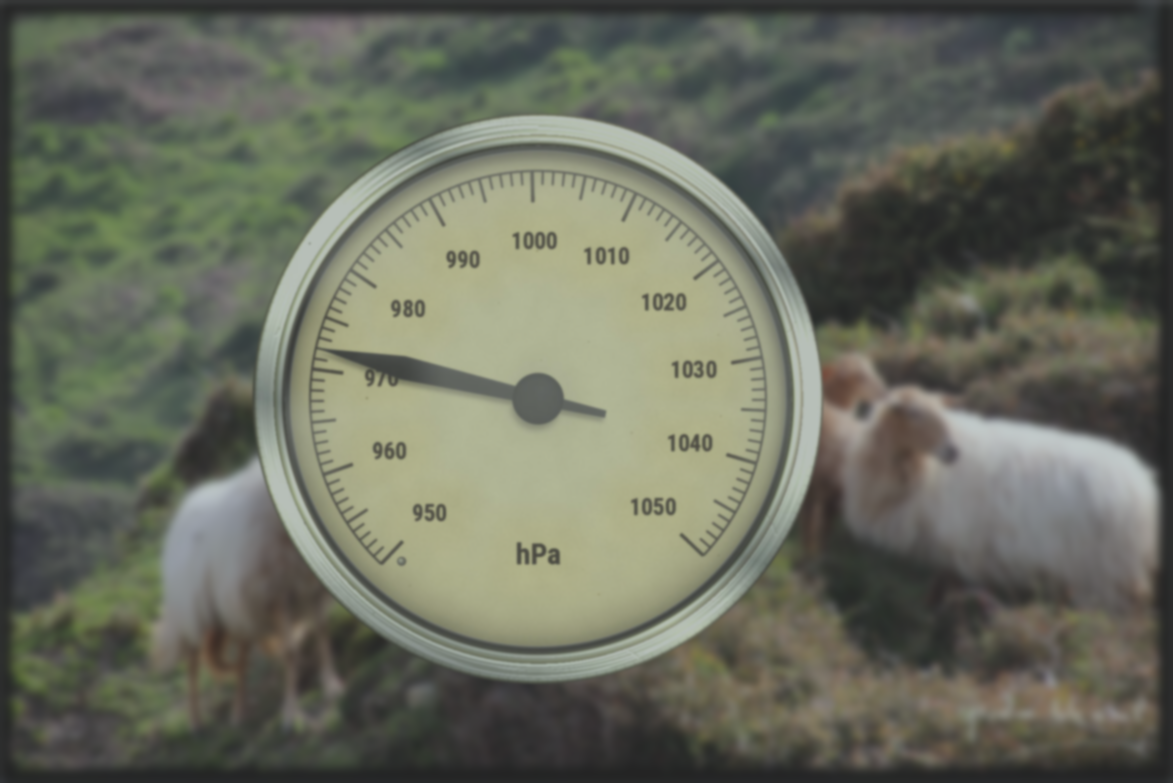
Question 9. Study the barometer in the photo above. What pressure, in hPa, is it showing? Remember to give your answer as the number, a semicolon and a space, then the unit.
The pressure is 972; hPa
